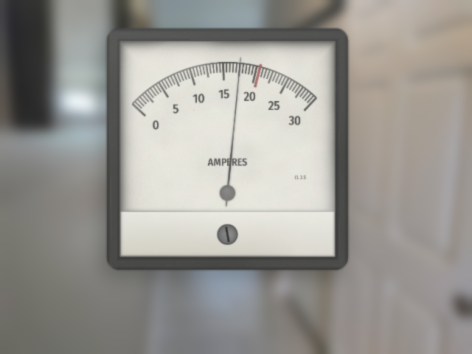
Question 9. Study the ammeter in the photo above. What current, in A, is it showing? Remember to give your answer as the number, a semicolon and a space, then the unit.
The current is 17.5; A
